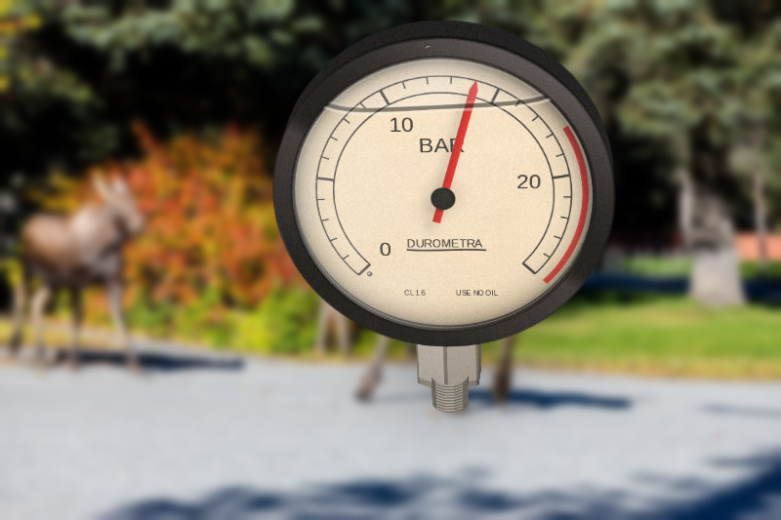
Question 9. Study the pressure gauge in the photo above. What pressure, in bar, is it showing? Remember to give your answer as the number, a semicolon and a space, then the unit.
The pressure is 14; bar
